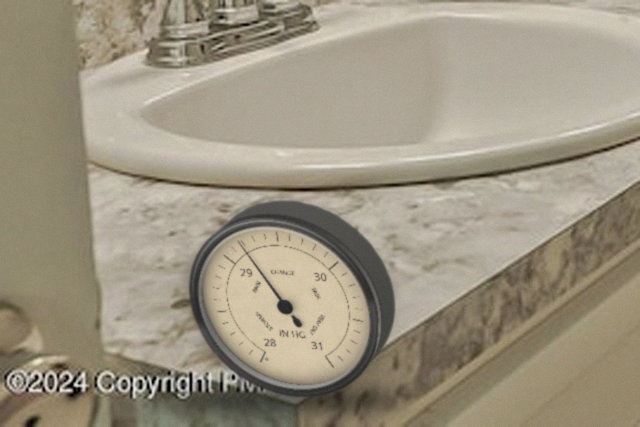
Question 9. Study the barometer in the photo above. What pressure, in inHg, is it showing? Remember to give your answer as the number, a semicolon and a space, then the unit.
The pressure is 29.2; inHg
